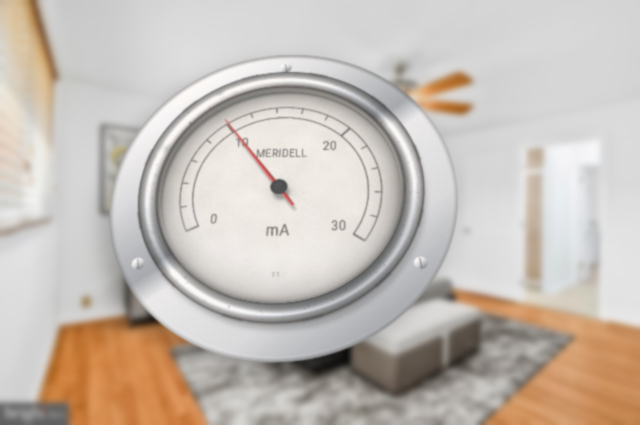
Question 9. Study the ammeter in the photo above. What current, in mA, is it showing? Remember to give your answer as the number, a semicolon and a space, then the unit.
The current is 10; mA
